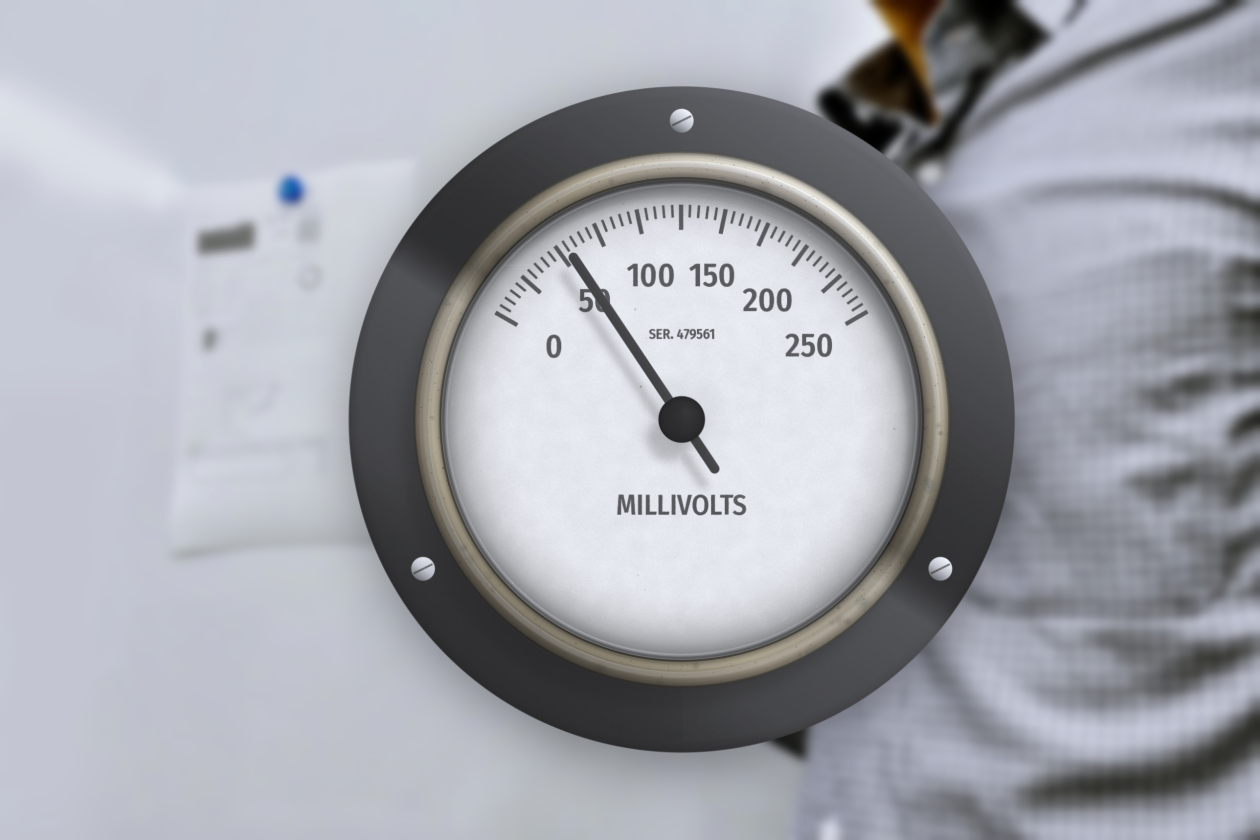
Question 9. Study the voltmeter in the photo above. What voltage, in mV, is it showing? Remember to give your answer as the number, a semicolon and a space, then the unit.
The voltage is 55; mV
